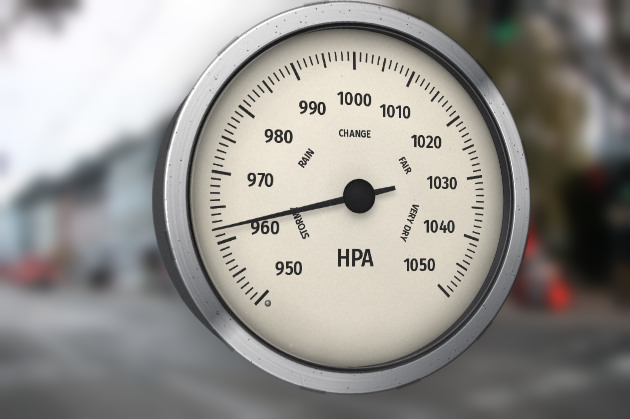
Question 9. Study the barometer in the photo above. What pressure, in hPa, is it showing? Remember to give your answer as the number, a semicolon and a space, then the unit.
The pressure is 962; hPa
